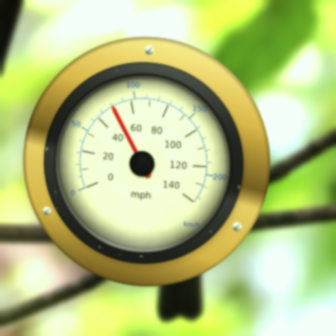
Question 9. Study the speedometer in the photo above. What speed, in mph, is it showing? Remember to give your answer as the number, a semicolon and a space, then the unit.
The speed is 50; mph
